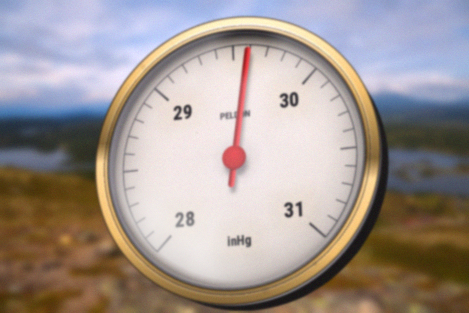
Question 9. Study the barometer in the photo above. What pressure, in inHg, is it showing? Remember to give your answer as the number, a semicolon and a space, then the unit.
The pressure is 29.6; inHg
